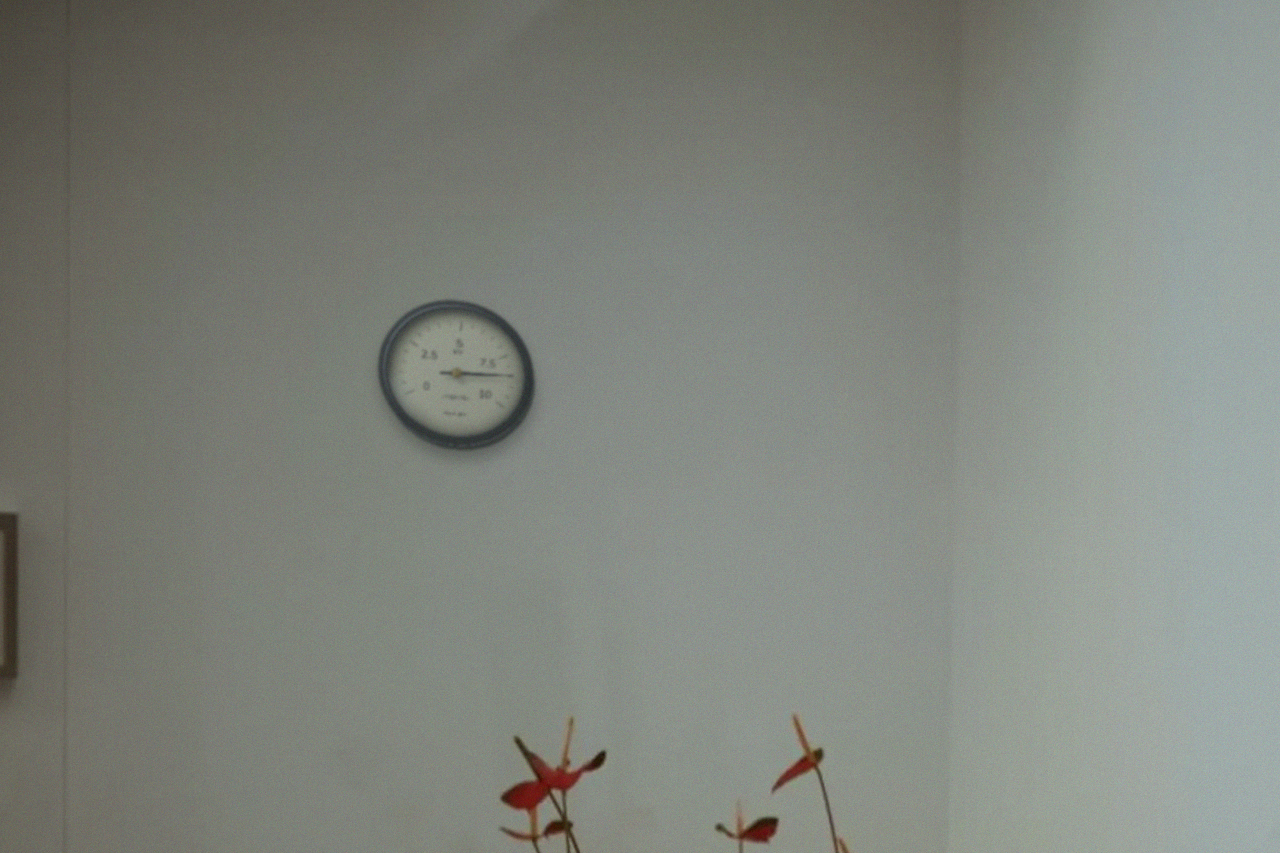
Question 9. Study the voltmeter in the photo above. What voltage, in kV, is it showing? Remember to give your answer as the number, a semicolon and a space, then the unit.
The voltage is 8.5; kV
